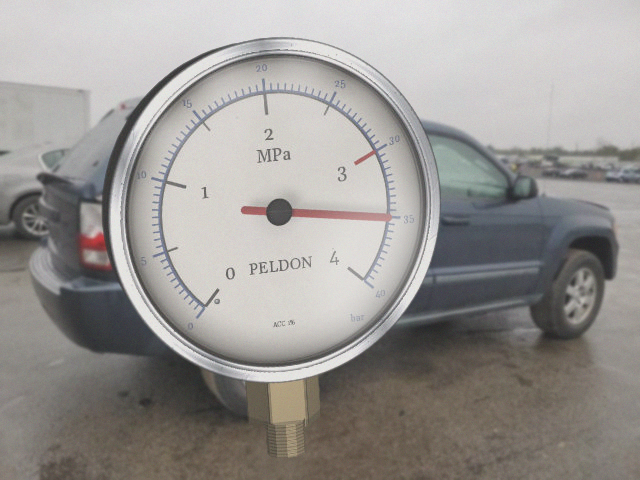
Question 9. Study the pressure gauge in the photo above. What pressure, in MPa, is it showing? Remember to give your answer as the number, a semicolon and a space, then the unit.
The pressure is 3.5; MPa
